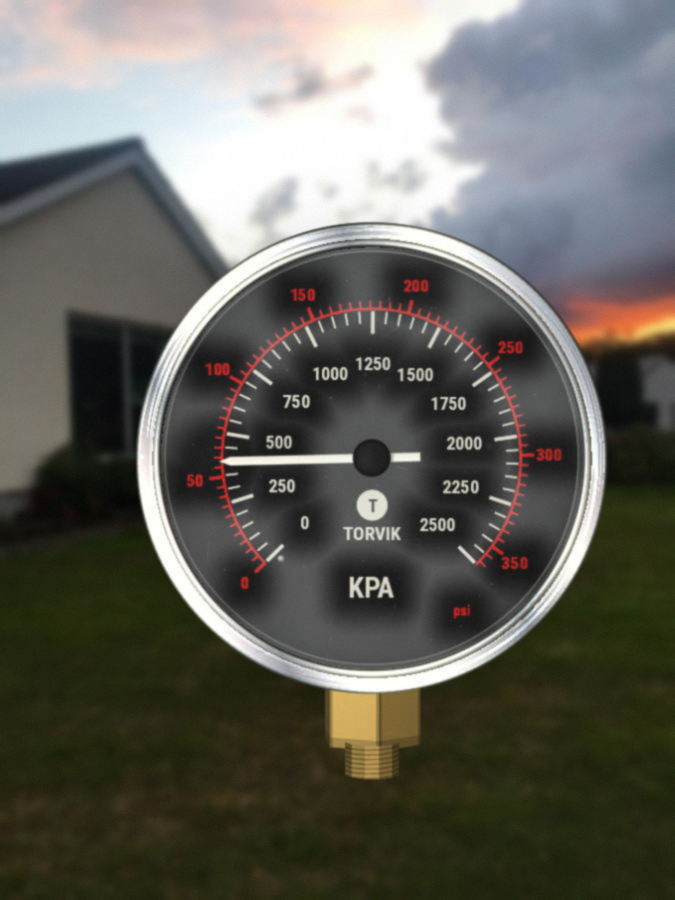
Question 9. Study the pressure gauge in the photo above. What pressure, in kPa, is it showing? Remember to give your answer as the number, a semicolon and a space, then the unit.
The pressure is 400; kPa
